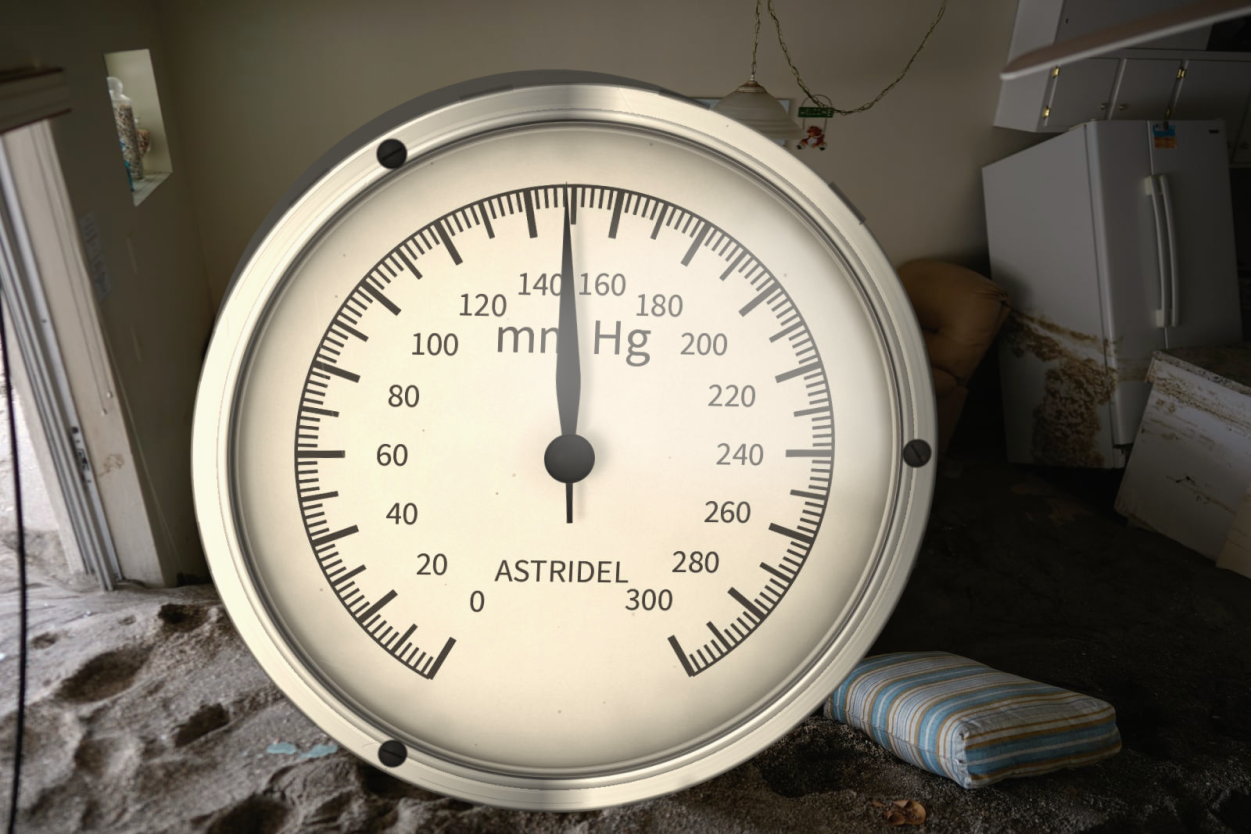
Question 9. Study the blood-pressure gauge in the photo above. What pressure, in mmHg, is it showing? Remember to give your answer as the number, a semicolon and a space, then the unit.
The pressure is 148; mmHg
